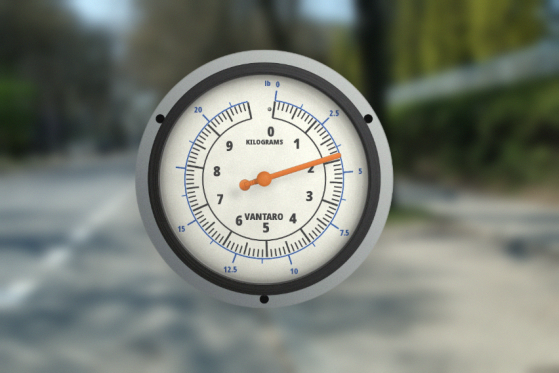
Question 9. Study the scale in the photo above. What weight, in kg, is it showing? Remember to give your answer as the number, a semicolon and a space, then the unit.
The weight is 1.9; kg
